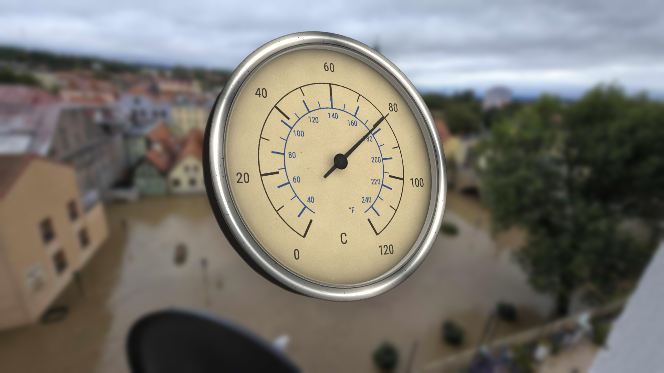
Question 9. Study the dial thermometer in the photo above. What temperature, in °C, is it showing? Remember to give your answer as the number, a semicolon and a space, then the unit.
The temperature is 80; °C
